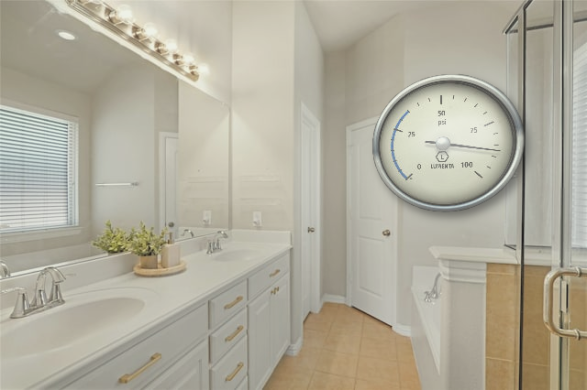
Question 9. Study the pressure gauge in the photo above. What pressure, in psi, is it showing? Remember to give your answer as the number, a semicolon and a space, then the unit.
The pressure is 87.5; psi
